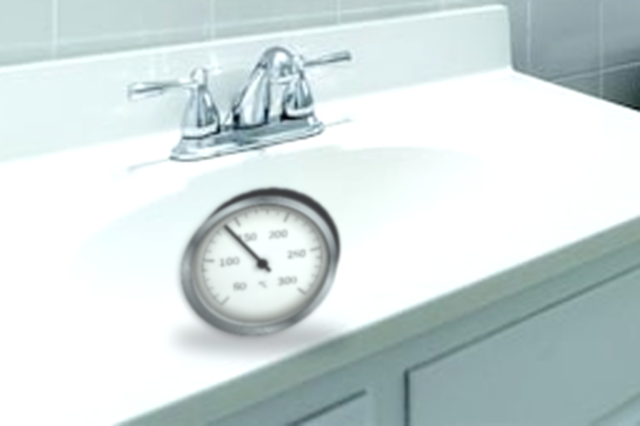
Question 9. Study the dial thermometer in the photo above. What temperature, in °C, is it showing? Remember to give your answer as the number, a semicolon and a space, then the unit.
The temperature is 140; °C
